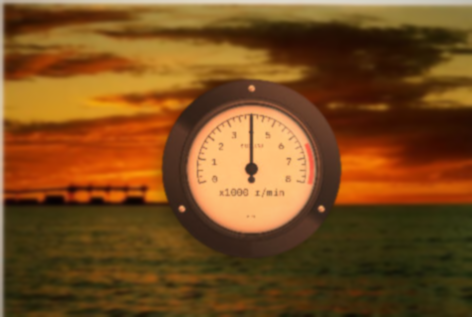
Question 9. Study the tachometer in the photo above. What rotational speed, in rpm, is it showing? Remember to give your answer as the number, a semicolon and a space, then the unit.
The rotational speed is 4000; rpm
